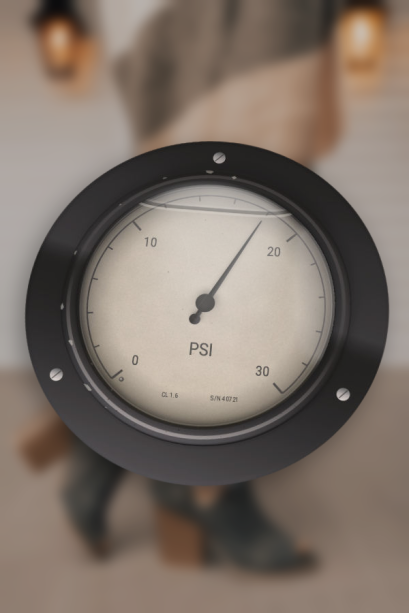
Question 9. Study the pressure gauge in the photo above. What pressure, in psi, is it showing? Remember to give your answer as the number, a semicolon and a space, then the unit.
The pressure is 18; psi
